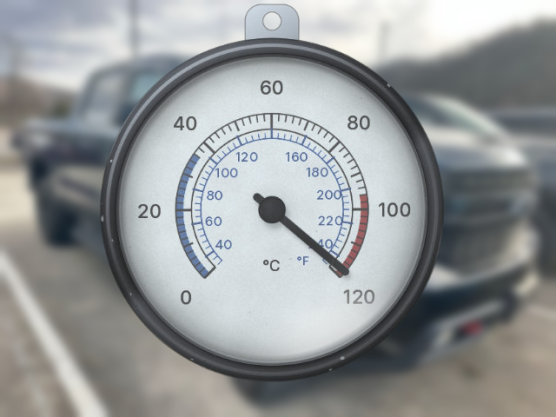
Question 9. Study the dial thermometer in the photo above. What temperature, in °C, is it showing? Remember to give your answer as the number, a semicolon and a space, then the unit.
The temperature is 118; °C
